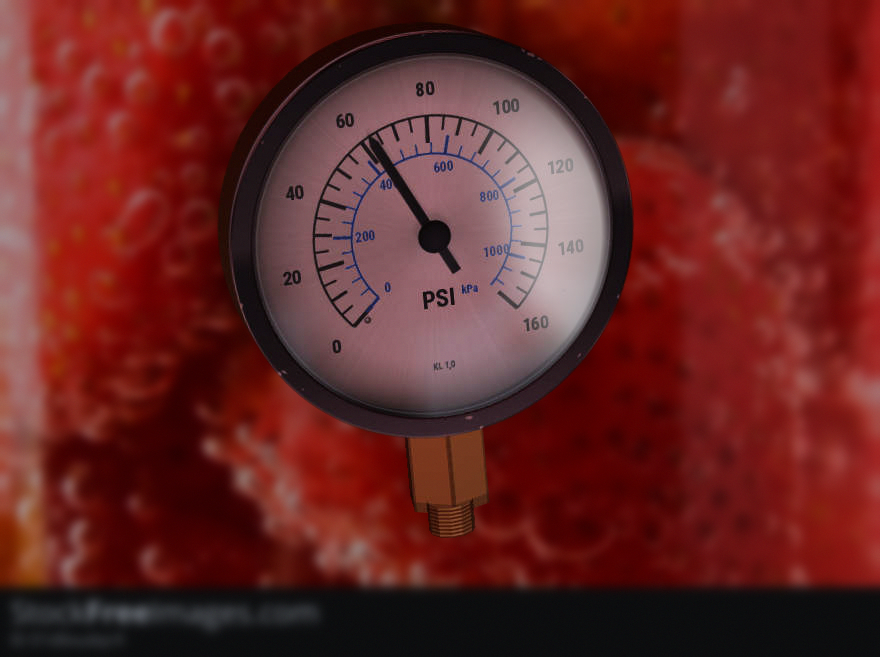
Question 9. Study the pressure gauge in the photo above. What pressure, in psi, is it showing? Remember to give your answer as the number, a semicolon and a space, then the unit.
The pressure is 62.5; psi
